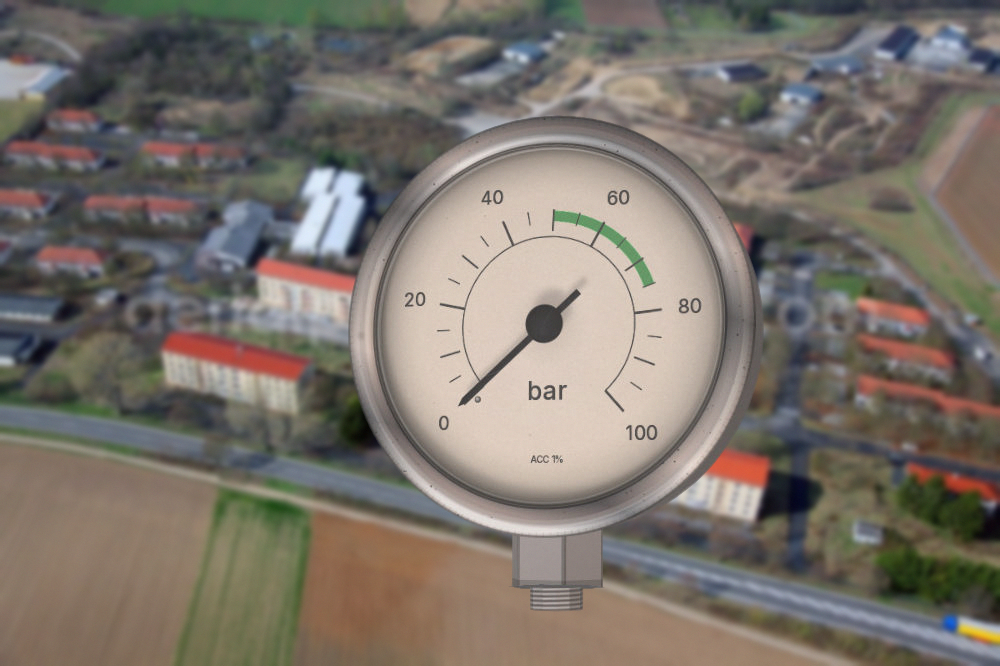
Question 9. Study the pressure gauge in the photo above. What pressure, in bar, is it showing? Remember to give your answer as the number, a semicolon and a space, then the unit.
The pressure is 0; bar
